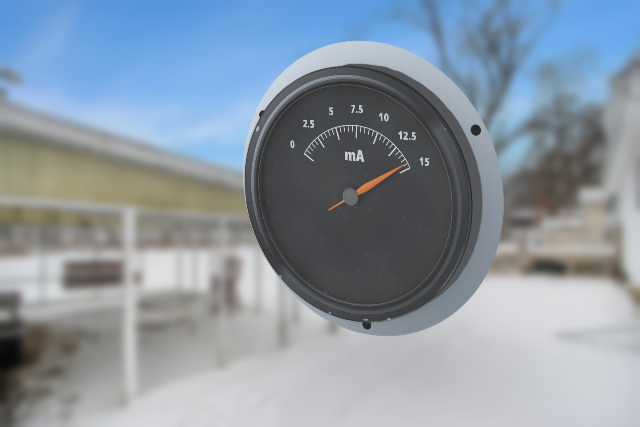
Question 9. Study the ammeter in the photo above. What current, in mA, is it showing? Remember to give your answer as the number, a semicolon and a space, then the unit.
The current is 14.5; mA
